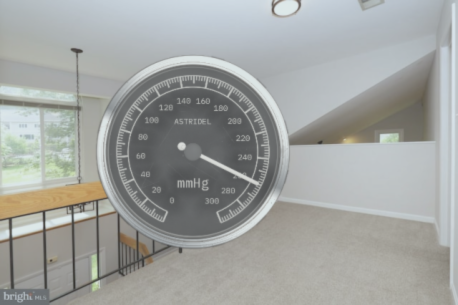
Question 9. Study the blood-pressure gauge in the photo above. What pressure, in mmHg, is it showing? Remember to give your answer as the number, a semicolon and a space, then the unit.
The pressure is 260; mmHg
